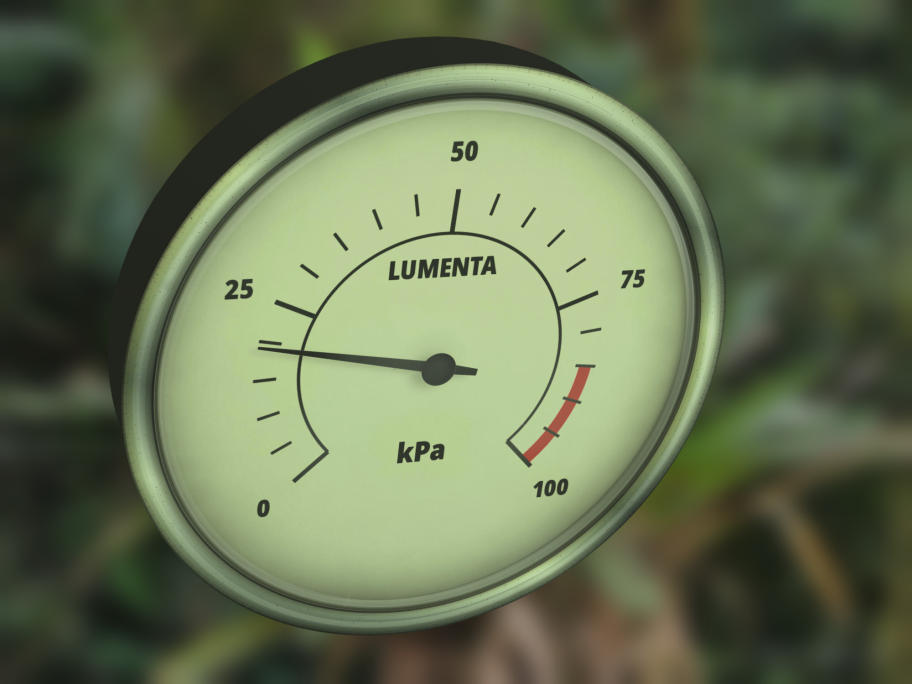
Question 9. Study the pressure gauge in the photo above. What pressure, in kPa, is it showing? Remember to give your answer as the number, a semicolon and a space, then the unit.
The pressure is 20; kPa
